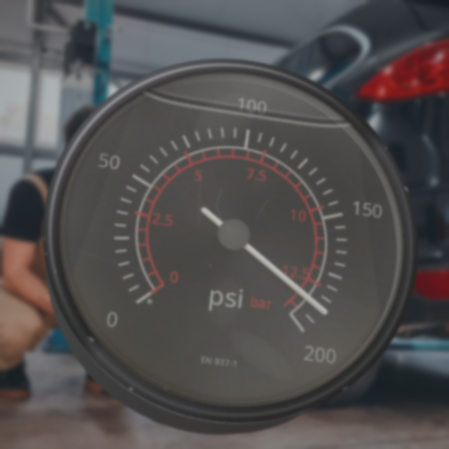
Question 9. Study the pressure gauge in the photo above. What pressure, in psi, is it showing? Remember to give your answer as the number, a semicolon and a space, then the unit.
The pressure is 190; psi
